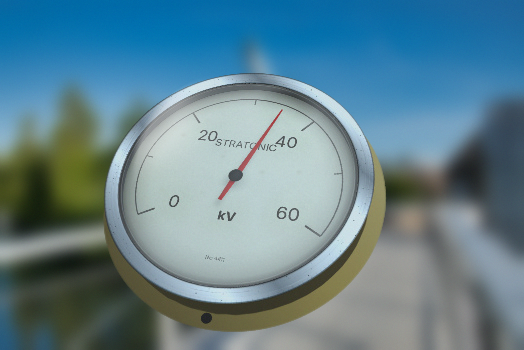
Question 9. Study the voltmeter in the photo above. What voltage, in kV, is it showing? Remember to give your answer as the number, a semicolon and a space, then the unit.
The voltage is 35; kV
